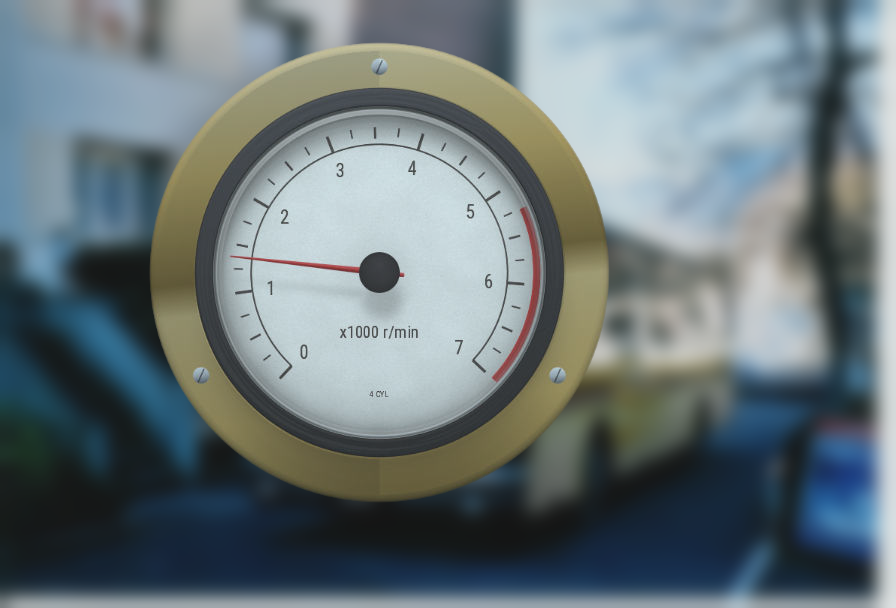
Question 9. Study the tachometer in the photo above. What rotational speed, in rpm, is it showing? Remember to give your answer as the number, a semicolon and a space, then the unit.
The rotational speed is 1375; rpm
